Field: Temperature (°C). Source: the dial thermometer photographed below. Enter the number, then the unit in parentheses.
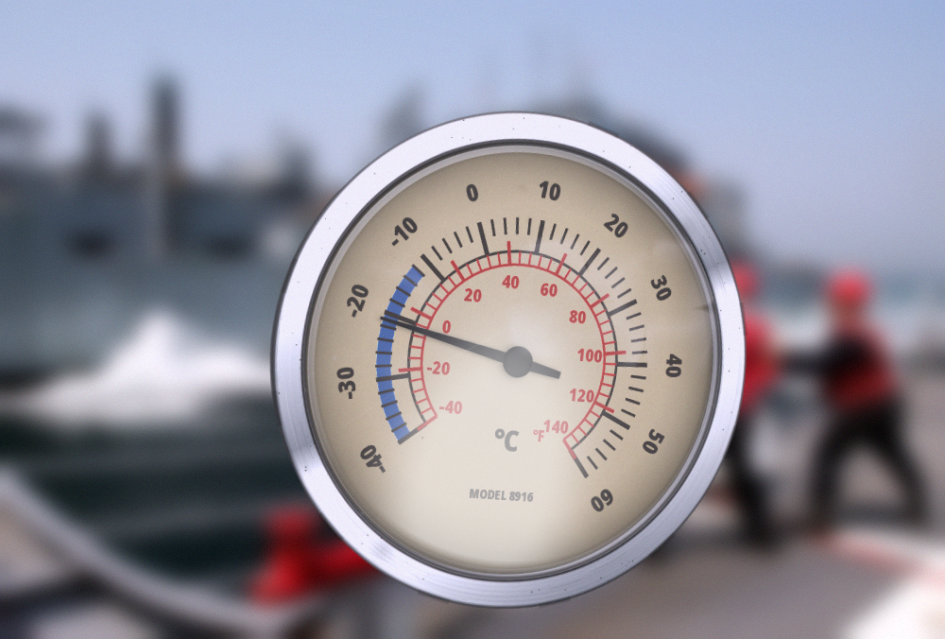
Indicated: -21 (°C)
